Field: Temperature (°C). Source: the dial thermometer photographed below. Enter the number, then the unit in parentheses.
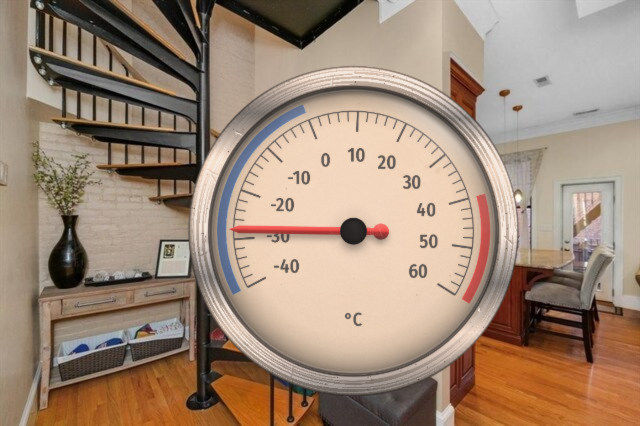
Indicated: -28 (°C)
